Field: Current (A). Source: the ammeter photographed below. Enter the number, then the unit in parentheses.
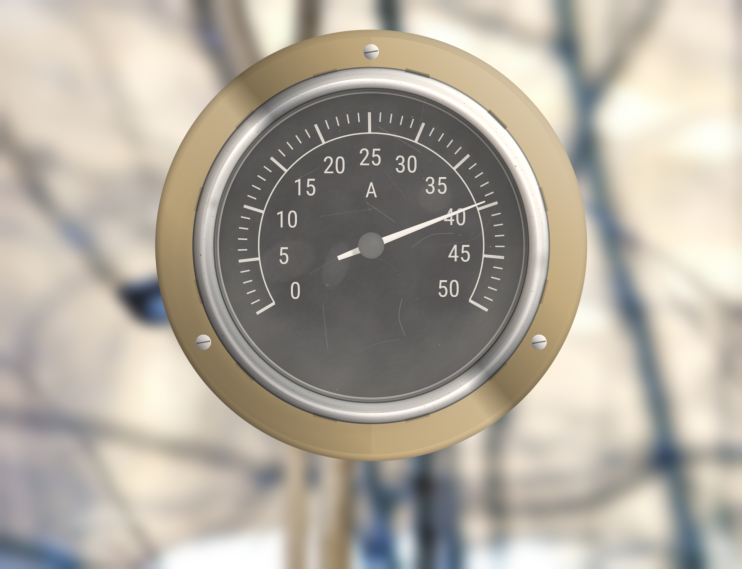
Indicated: 39.5 (A)
